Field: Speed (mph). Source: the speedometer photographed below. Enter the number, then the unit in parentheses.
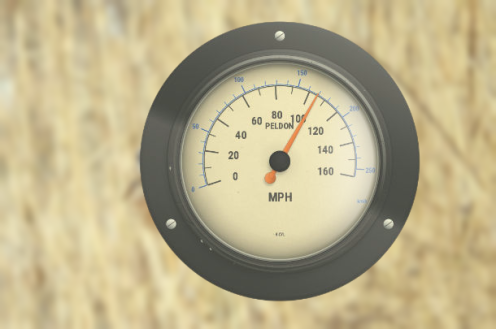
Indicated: 105 (mph)
